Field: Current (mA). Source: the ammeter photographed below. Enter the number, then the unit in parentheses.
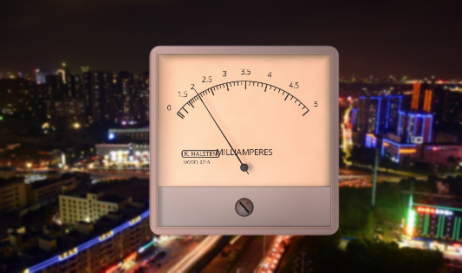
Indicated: 2 (mA)
